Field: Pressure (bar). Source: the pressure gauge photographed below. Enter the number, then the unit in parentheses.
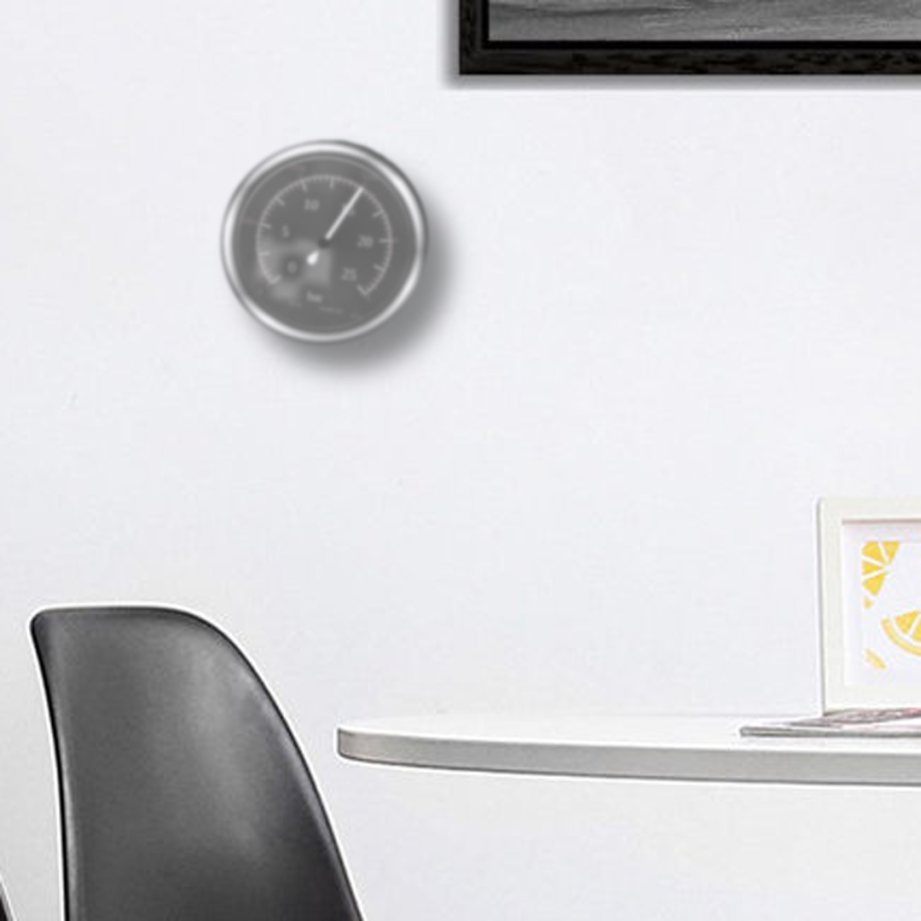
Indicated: 15 (bar)
